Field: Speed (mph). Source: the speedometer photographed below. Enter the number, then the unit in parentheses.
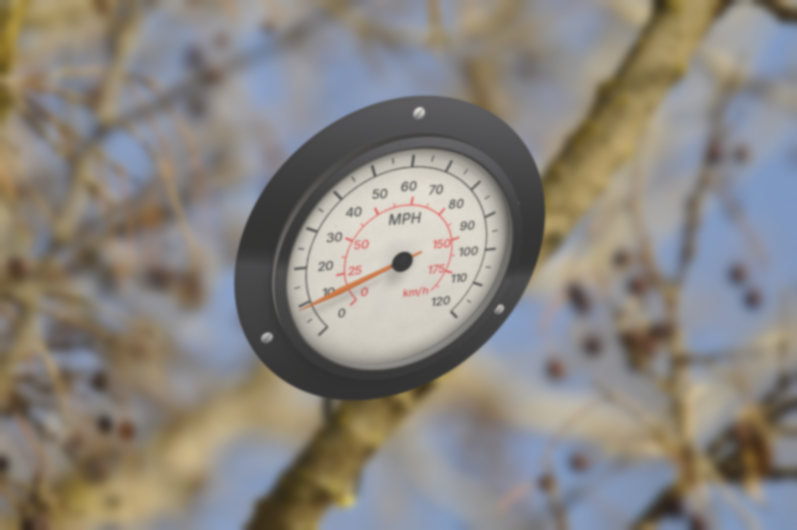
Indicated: 10 (mph)
